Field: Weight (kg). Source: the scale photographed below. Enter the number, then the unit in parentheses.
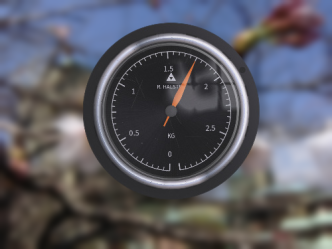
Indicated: 1.75 (kg)
